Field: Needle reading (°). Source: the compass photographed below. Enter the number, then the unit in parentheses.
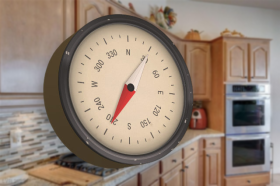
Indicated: 210 (°)
